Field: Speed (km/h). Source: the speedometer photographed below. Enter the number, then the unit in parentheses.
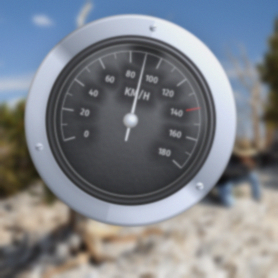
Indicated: 90 (km/h)
